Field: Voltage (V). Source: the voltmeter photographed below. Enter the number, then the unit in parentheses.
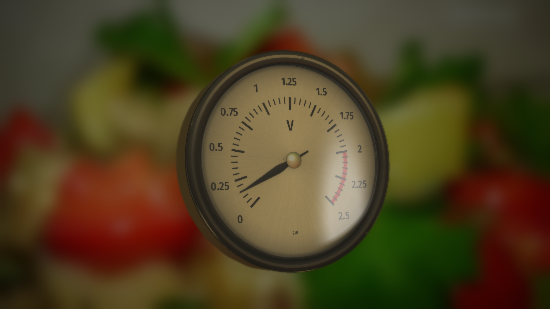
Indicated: 0.15 (V)
